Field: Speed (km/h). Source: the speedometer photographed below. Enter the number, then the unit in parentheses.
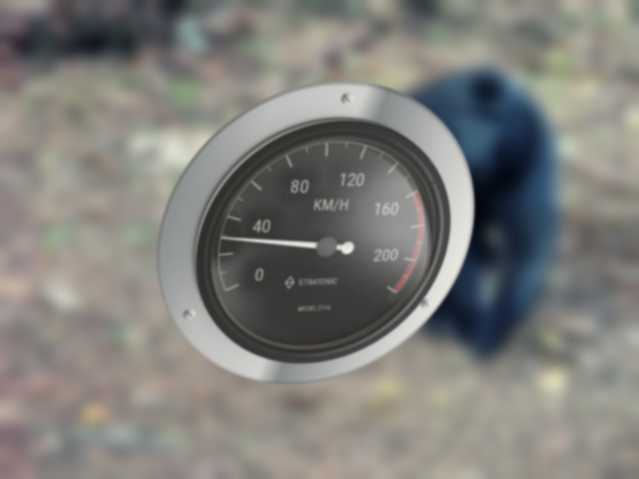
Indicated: 30 (km/h)
